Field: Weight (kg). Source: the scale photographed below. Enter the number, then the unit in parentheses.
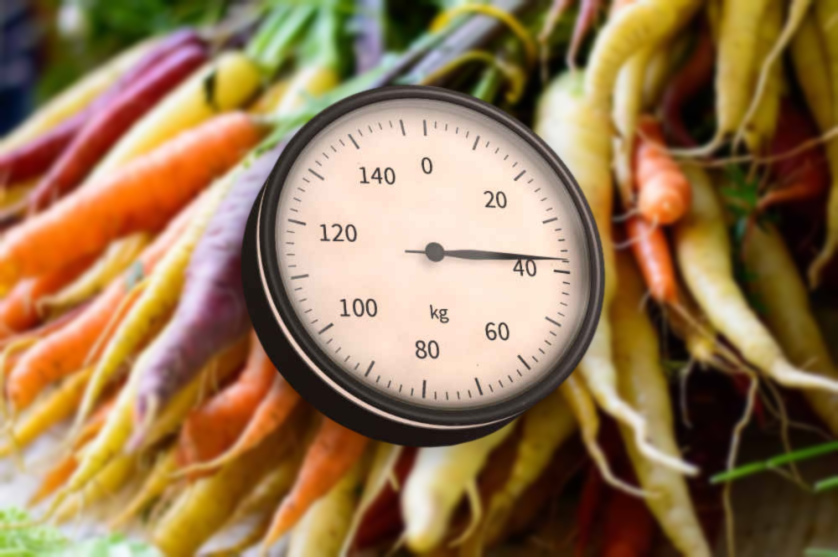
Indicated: 38 (kg)
